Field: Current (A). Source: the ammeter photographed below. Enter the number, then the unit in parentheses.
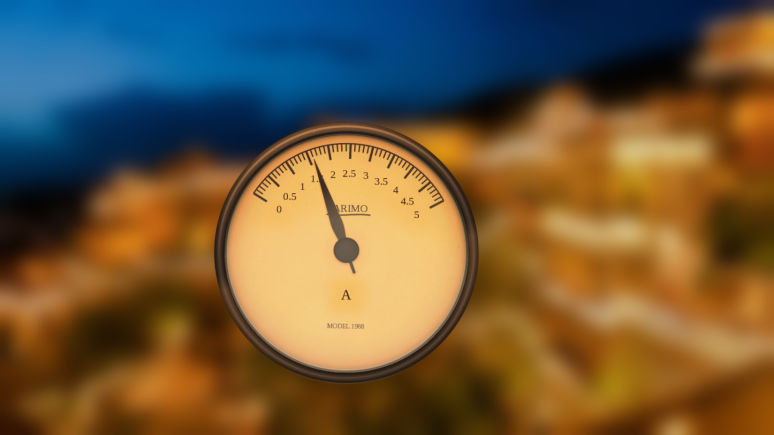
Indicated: 1.6 (A)
